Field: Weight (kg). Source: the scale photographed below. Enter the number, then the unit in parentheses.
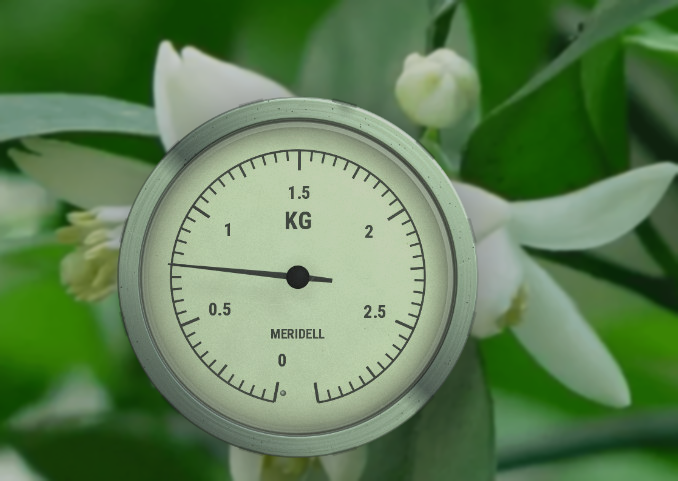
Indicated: 0.75 (kg)
